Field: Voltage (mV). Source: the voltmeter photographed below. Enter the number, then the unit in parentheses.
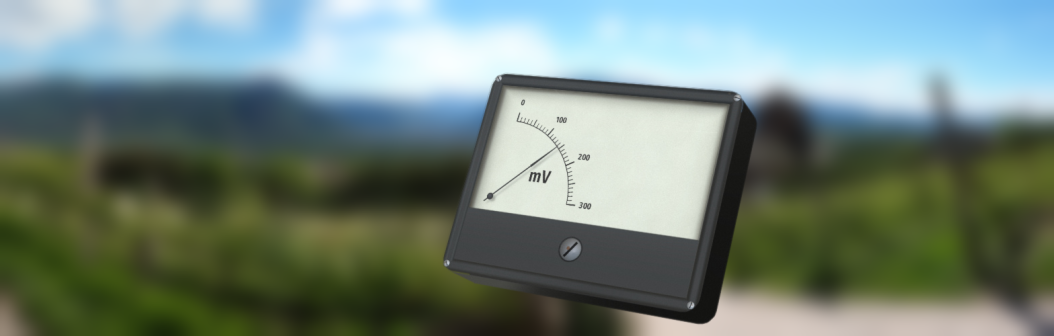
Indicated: 150 (mV)
